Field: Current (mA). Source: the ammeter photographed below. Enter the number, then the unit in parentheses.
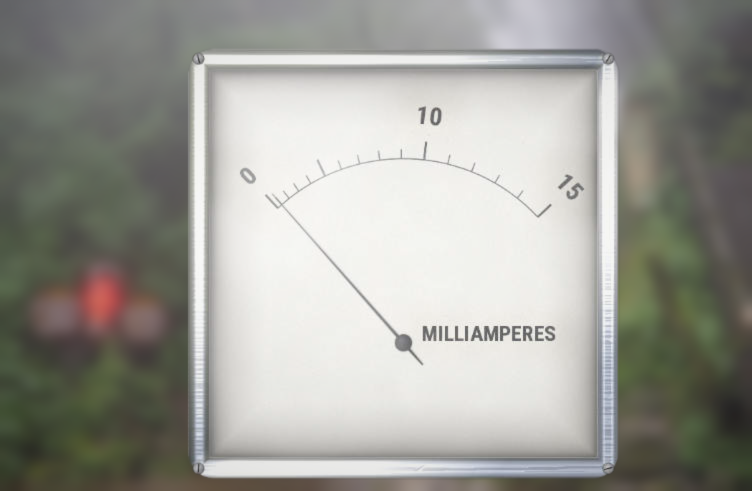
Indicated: 1 (mA)
